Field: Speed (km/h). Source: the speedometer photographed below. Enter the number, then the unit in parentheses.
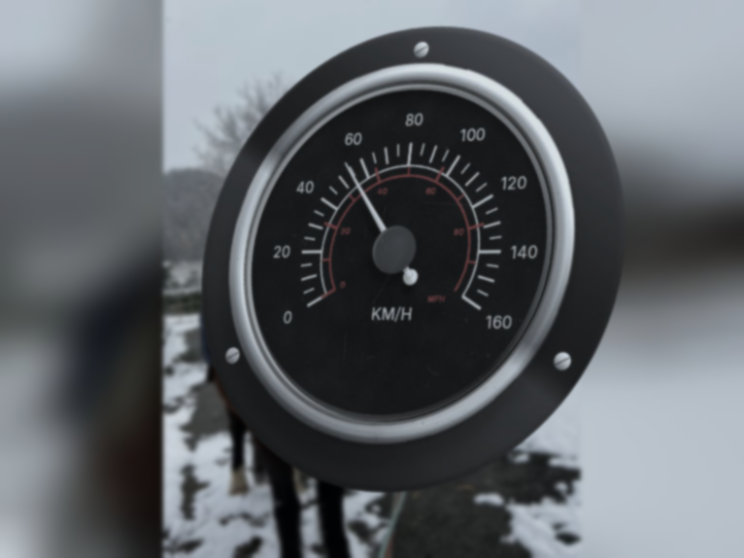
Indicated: 55 (km/h)
